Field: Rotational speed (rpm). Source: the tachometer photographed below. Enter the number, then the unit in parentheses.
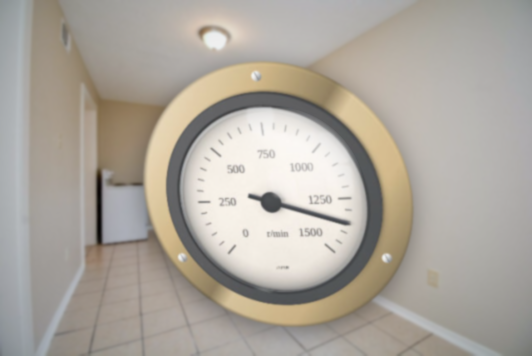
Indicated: 1350 (rpm)
